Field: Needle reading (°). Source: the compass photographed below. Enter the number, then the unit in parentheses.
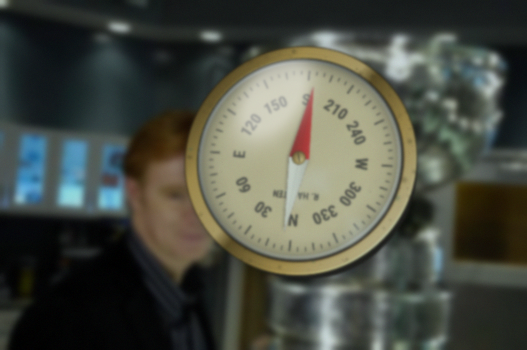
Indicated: 185 (°)
